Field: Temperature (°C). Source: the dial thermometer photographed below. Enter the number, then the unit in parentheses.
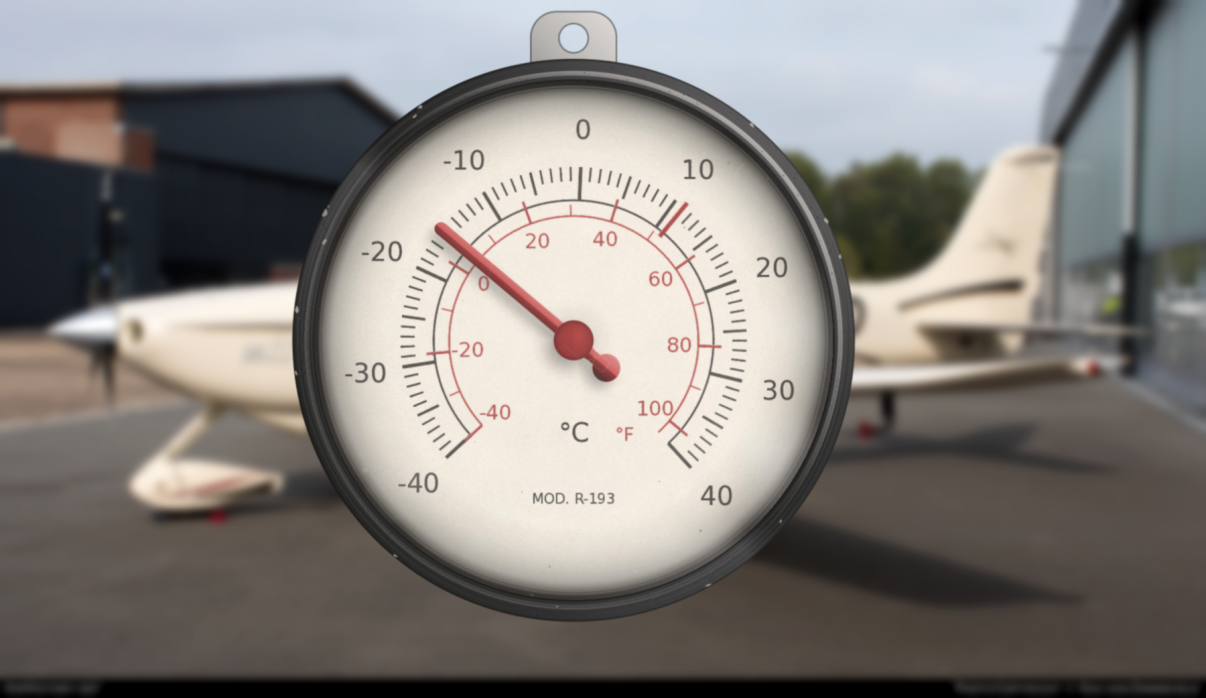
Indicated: -15.5 (°C)
